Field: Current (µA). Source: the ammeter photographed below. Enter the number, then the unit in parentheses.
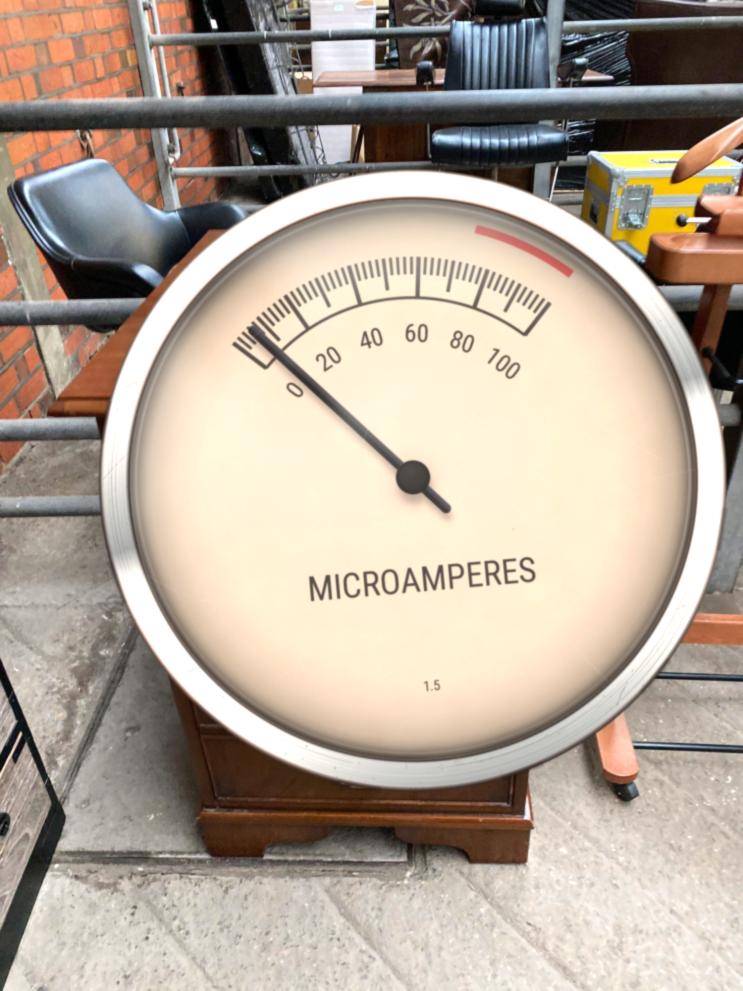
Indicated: 6 (µA)
